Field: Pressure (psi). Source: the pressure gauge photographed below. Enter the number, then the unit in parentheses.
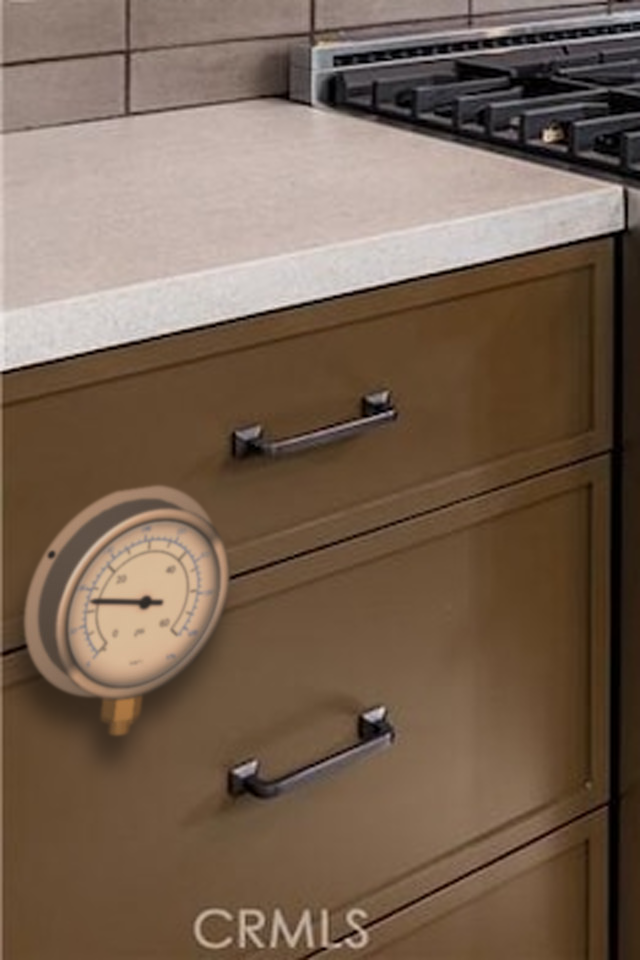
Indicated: 12.5 (psi)
